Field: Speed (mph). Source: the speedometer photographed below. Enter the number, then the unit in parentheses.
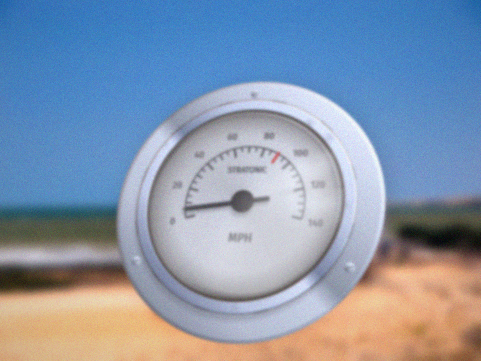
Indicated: 5 (mph)
